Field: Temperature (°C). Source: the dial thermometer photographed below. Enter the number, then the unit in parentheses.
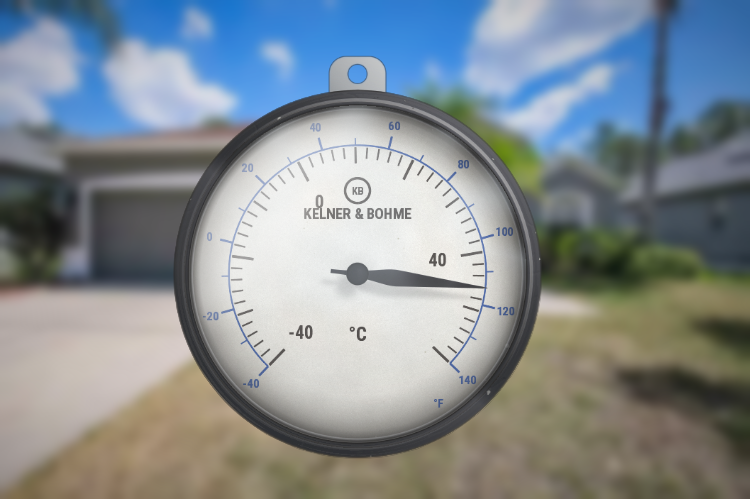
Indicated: 46 (°C)
